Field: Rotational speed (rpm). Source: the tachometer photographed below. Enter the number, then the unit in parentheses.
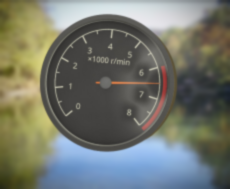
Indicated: 6500 (rpm)
